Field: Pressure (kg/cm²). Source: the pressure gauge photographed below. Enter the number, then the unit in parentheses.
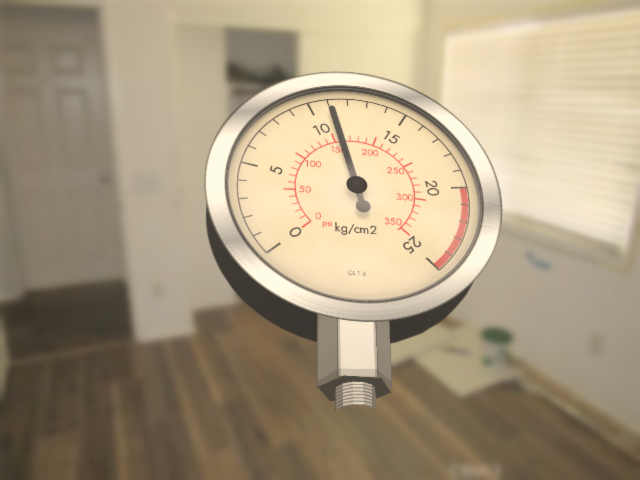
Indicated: 11 (kg/cm²)
